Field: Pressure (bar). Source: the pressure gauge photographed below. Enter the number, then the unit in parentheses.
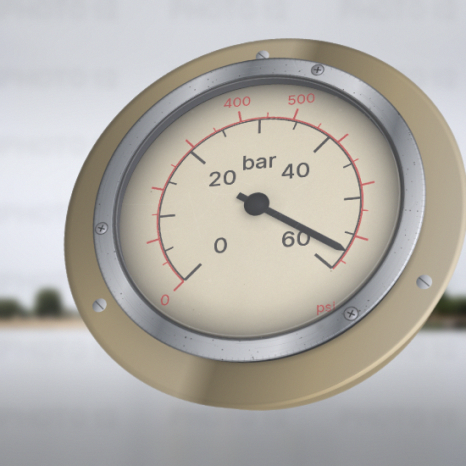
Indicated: 57.5 (bar)
